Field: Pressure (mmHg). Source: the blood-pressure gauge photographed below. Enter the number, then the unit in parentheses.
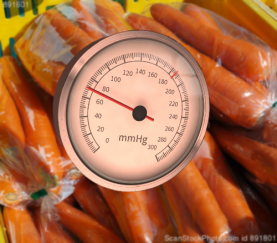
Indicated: 70 (mmHg)
